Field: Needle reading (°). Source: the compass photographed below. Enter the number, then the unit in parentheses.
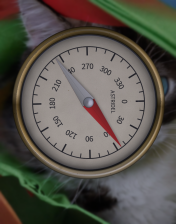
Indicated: 55 (°)
